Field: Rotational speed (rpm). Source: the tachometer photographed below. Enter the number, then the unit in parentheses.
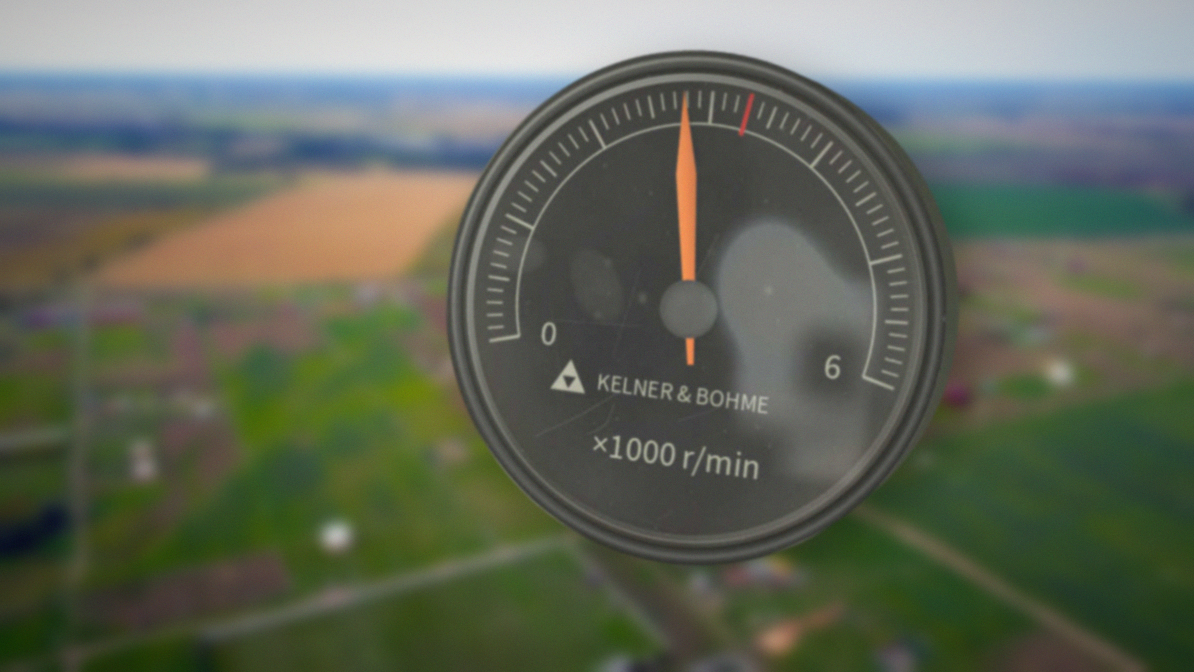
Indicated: 2800 (rpm)
